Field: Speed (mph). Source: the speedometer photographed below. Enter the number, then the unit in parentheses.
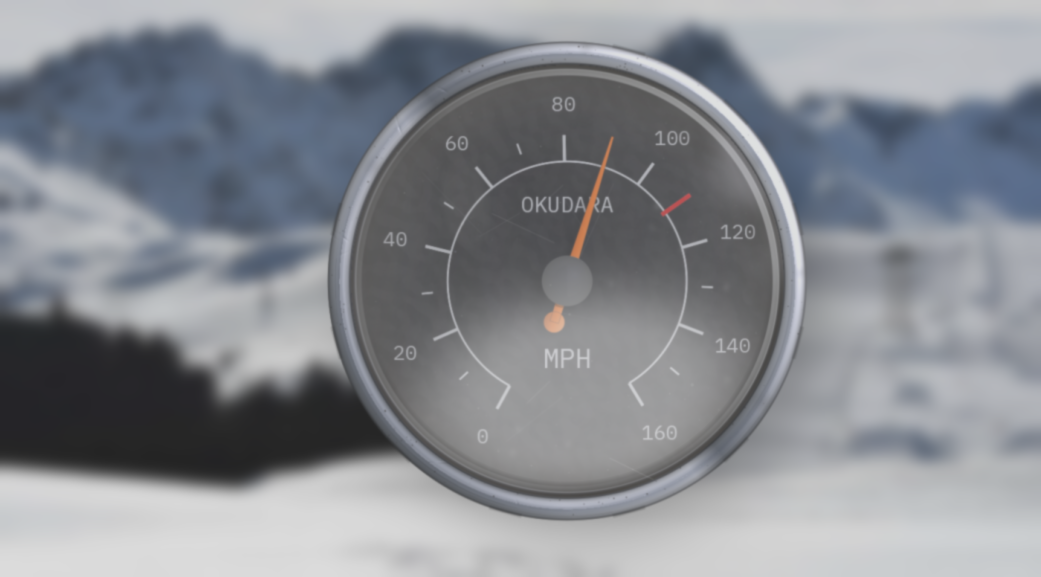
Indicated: 90 (mph)
